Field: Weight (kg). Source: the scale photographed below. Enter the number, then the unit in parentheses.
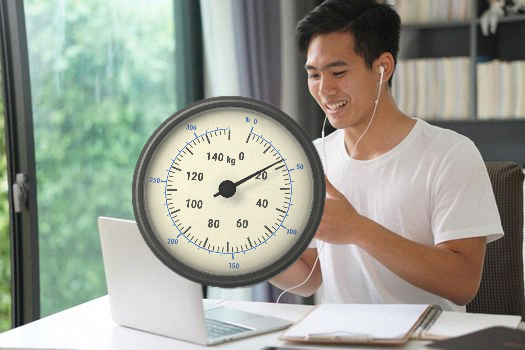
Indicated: 18 (kg)
